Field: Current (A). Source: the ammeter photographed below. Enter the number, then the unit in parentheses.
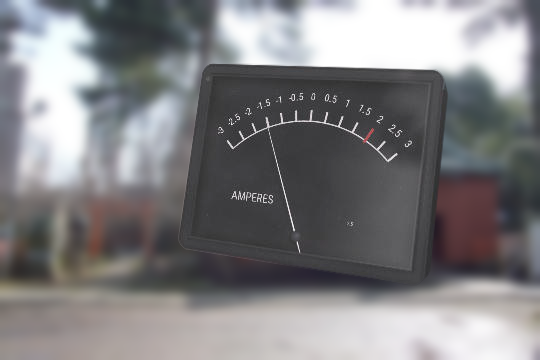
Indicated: -1.5 (A)
